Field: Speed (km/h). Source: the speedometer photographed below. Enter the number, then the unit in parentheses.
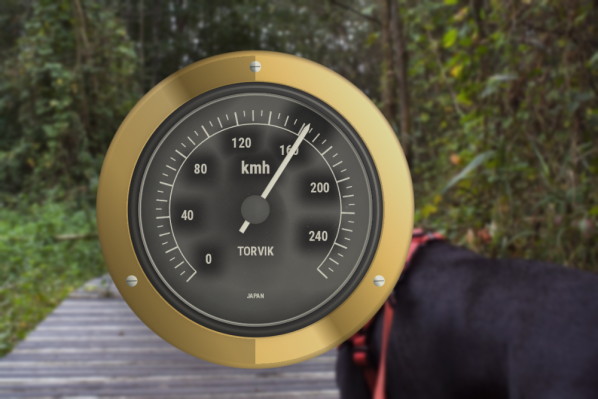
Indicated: 162.5 (km/h)
